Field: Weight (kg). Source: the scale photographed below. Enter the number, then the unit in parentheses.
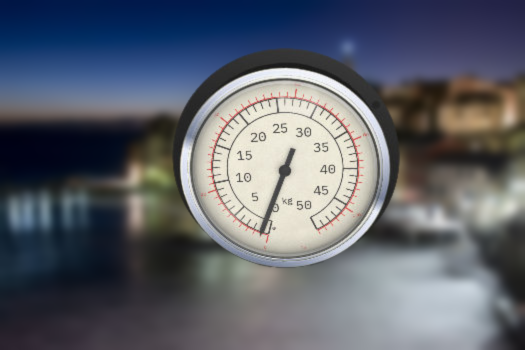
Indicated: 1 (kg)
